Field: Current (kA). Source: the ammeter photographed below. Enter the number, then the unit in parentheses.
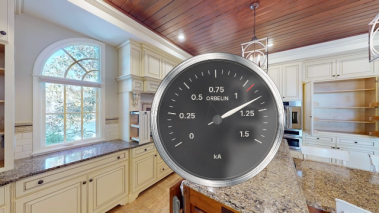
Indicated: 1.15 (kA)
